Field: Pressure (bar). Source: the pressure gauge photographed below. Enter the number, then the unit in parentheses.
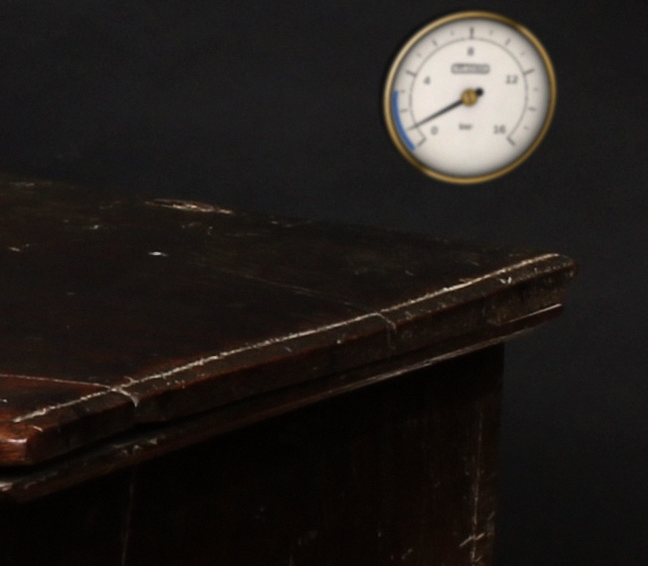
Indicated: 1 (bar)
